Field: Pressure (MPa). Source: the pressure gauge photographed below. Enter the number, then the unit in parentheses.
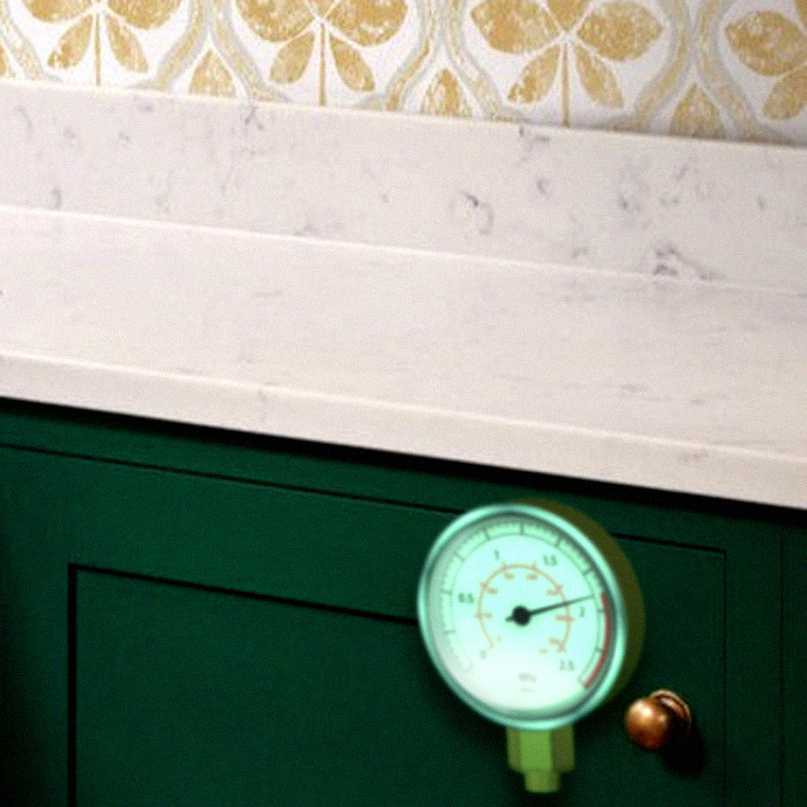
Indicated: 1.9 (MPa)
